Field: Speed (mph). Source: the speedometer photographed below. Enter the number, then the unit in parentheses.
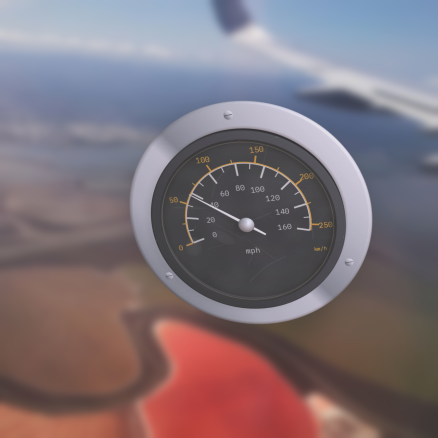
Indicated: 40 (mph)
